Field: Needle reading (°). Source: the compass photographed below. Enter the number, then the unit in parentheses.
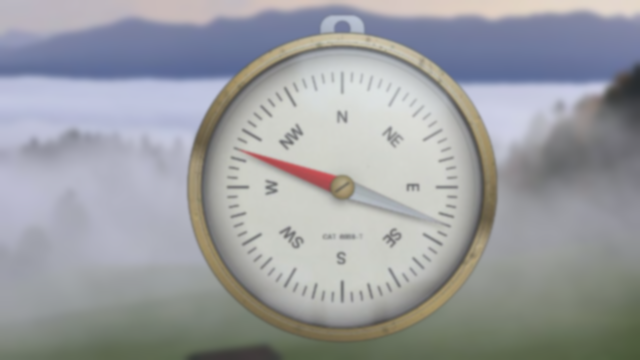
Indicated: 290 (°)
